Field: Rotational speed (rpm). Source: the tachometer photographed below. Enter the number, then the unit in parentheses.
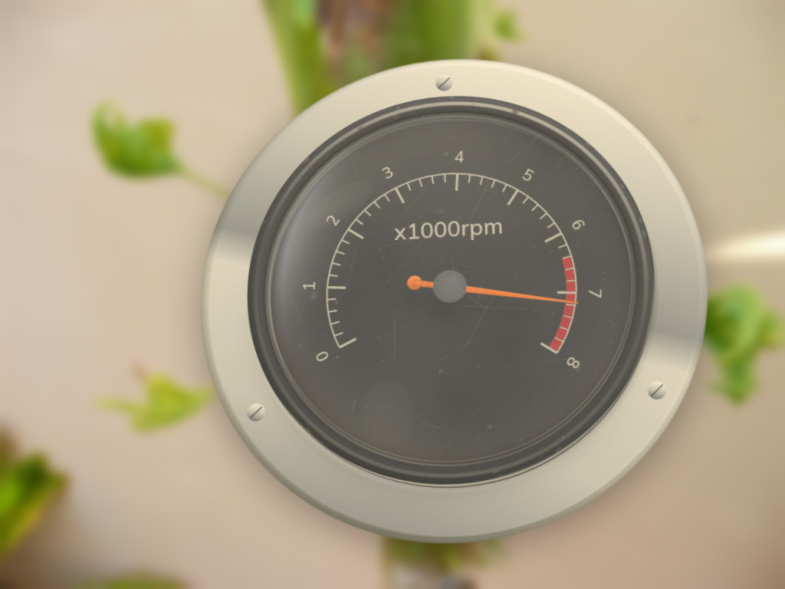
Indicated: 7200 (rpm)
